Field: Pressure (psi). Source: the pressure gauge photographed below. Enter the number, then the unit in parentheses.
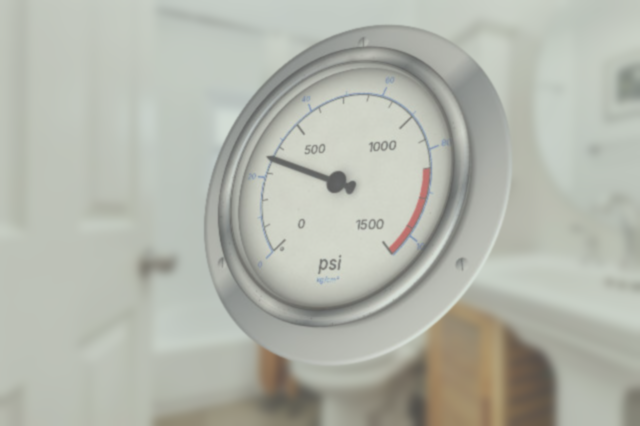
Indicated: 350 (psi)
